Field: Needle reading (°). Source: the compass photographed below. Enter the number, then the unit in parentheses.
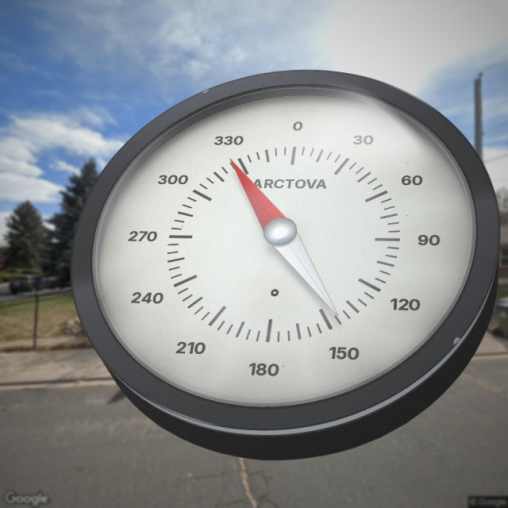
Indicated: 325 (°)
